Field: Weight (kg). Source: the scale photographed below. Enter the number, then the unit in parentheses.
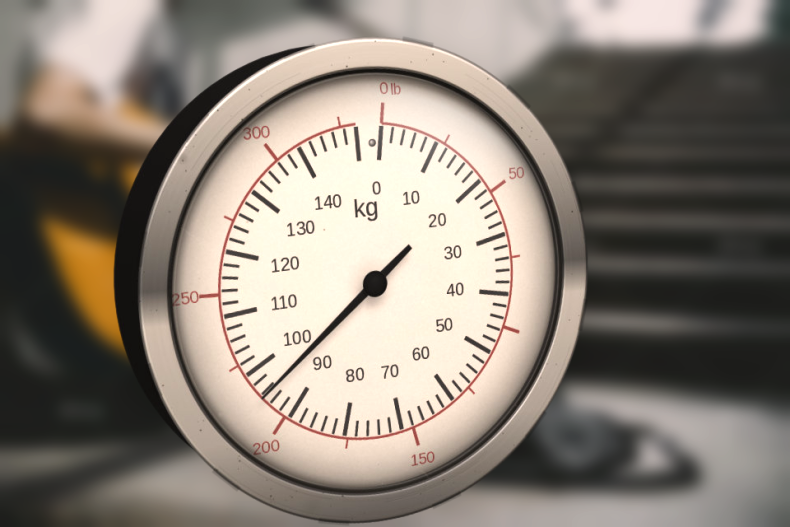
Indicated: 96 (kg)
